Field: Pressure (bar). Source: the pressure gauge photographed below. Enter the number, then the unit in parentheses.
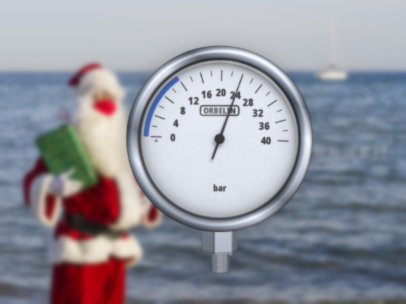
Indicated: 24 (bar)
